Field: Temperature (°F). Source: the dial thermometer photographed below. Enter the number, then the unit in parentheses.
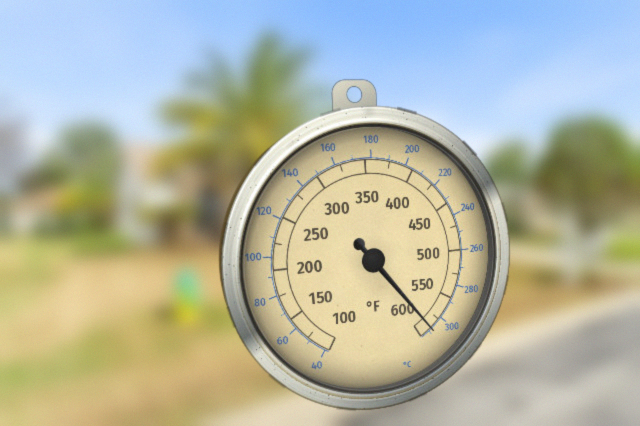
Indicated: 587.5 (°F)
